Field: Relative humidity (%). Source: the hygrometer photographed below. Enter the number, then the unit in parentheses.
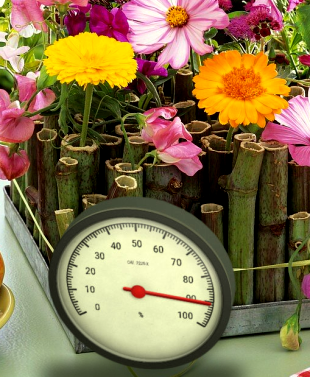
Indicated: 90 (%)
